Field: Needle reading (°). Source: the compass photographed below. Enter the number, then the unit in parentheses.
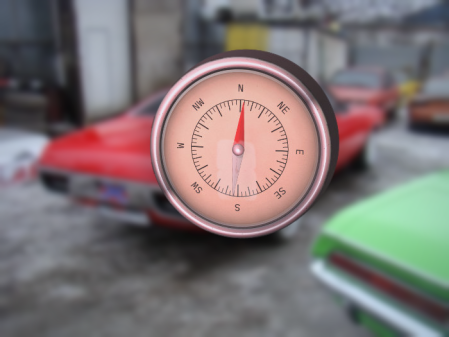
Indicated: 5 (°)
